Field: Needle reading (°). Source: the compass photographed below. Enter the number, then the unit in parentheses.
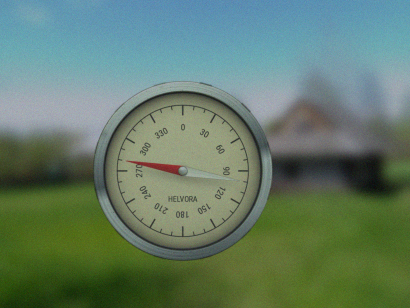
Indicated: 280 (°)
